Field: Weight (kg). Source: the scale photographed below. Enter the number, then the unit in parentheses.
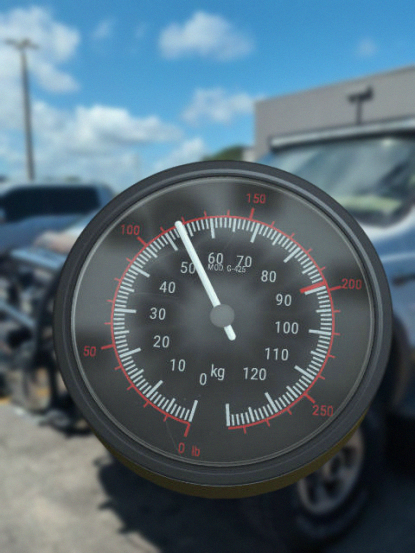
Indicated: 53 (kg)
